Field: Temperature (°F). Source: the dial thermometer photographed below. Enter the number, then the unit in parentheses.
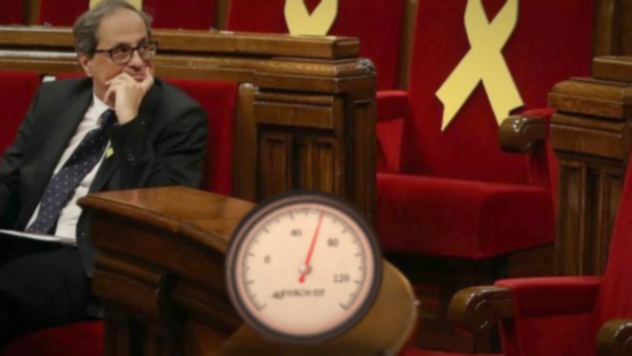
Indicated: 60 (°F)
